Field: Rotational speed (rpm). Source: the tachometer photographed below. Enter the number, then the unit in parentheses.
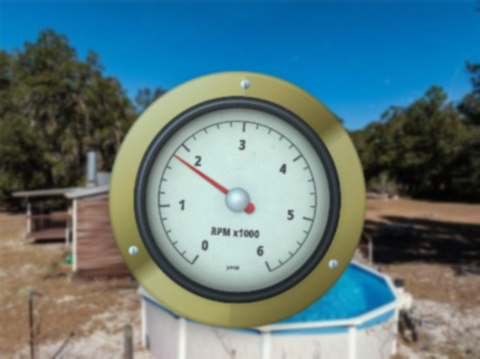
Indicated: 1800 (rpm)
